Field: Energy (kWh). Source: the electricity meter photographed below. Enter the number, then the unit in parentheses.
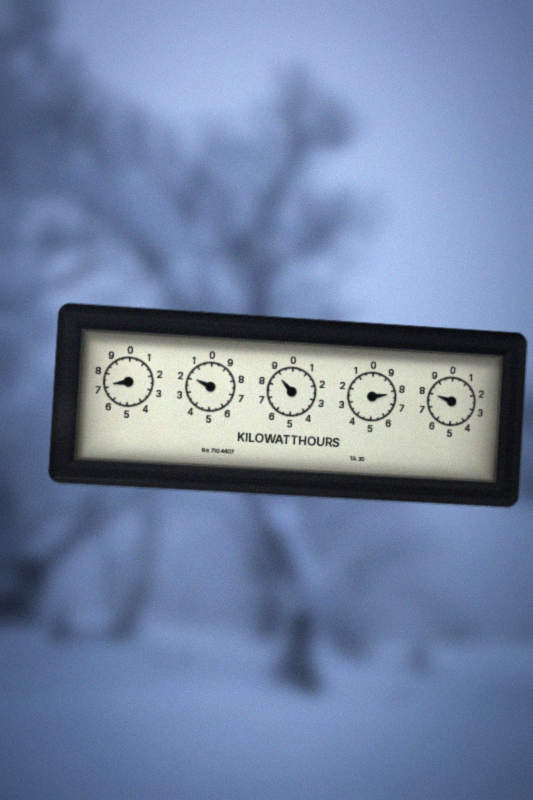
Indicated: 71878 (kWh)
